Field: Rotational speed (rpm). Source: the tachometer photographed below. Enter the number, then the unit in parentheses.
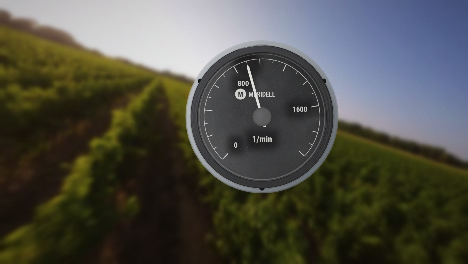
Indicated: 900 (rpm)
